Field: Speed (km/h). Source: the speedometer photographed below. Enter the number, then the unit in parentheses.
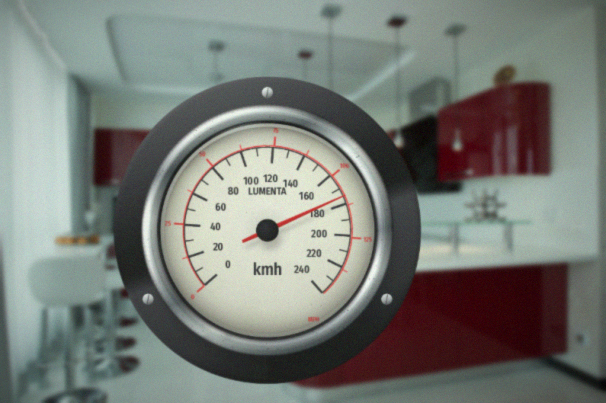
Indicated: 175 (km/h)
